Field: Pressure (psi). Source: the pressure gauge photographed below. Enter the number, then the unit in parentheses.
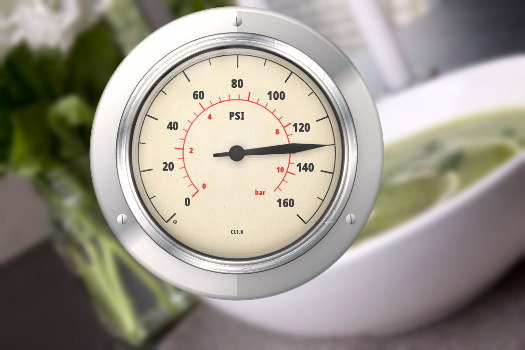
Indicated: 130 (psi)
